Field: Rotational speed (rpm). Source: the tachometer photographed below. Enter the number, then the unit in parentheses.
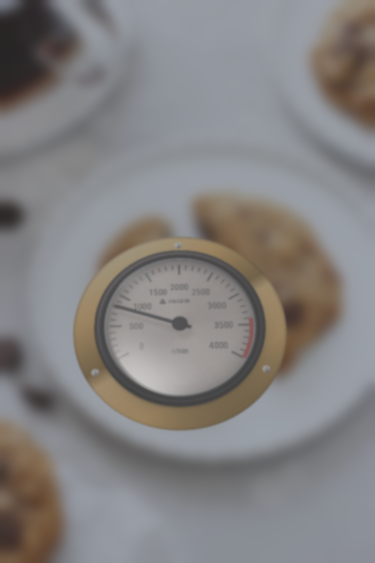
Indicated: 800 (rpm)
